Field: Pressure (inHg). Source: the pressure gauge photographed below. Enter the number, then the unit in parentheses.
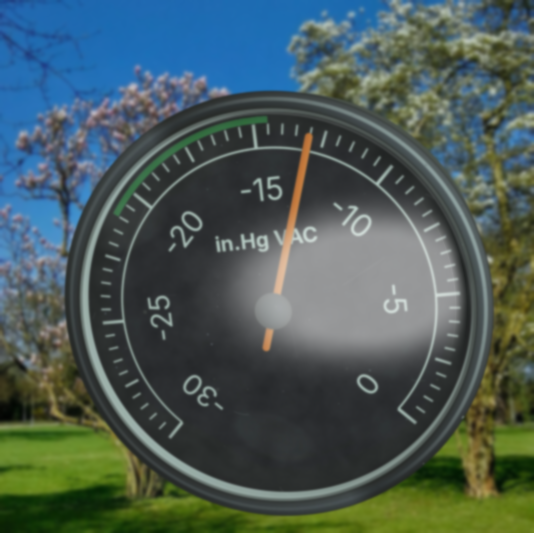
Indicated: -13 (inHg)
